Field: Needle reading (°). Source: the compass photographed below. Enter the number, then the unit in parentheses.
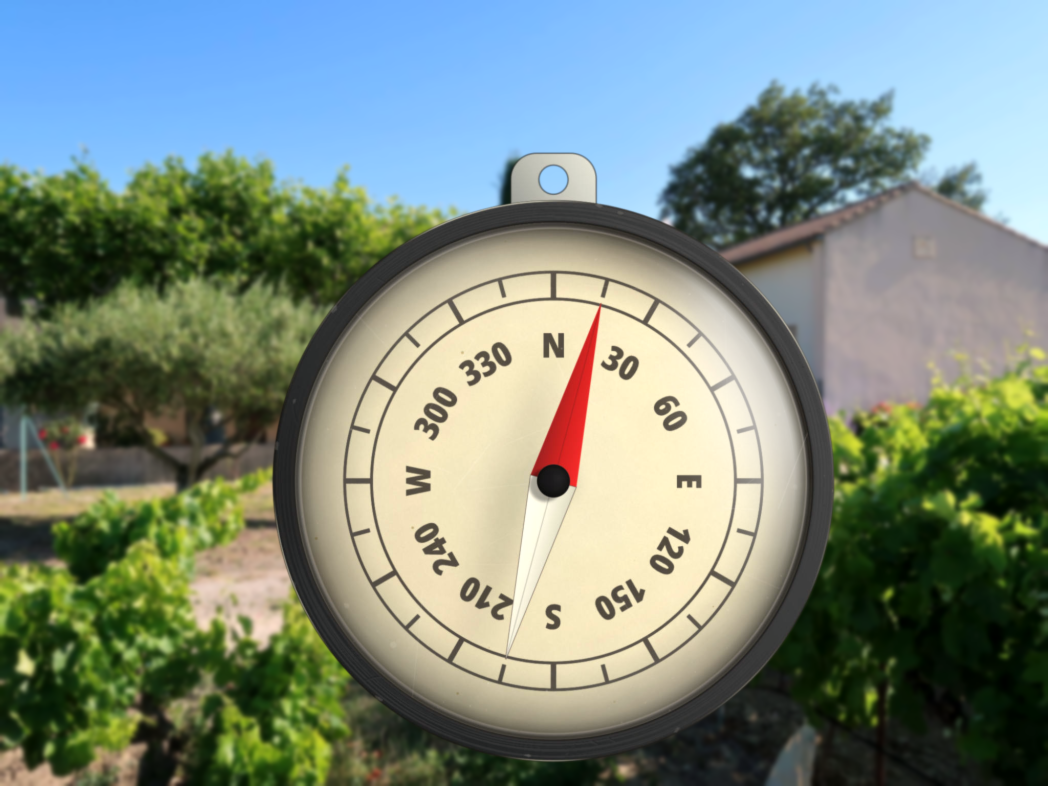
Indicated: 15 (°)
